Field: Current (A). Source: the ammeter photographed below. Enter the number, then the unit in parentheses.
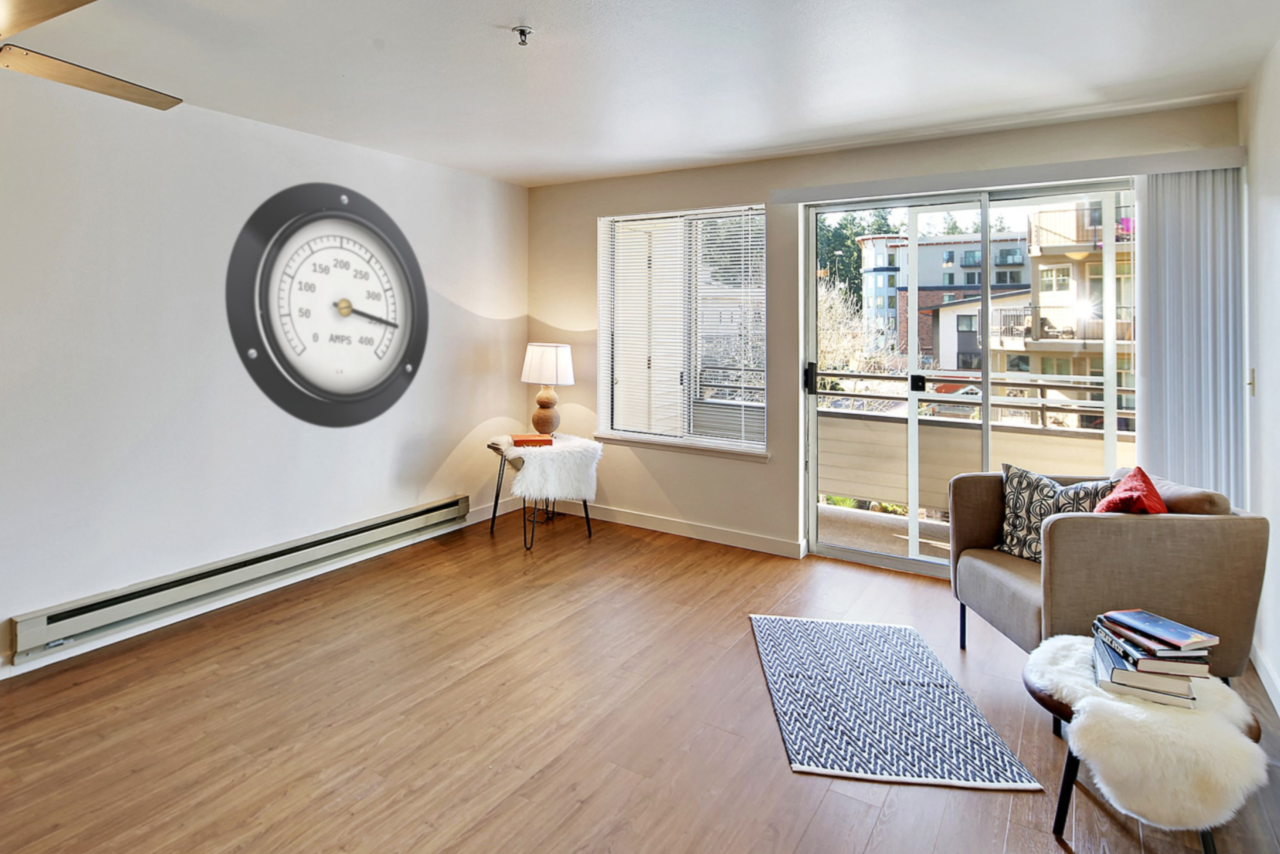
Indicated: 350 (A)
